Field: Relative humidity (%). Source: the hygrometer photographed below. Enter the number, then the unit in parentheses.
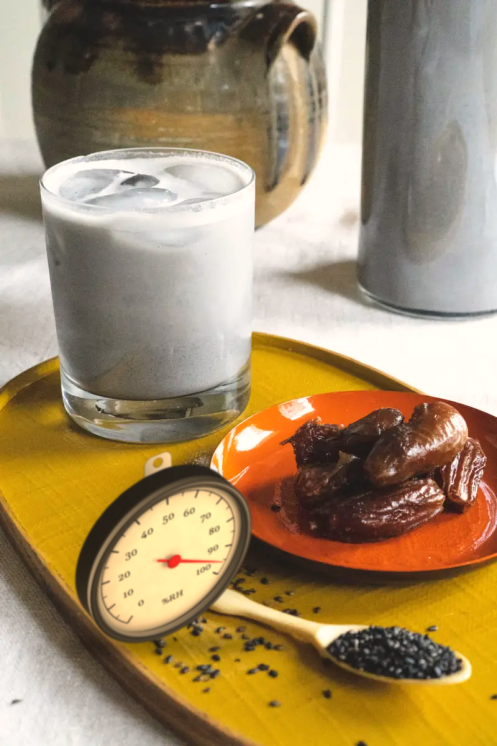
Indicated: 95 (%)
